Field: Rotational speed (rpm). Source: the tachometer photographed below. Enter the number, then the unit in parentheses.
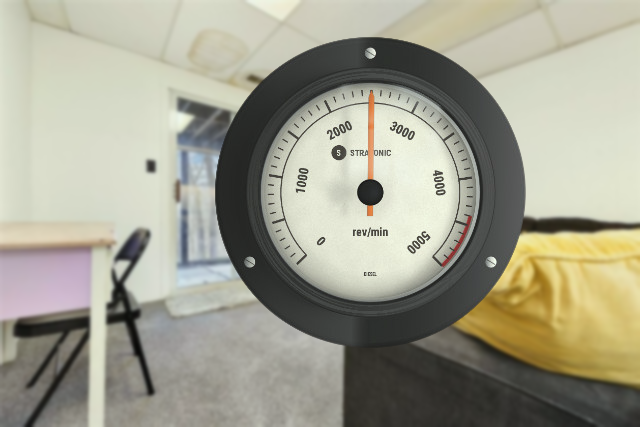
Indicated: 2500 (rpm)
